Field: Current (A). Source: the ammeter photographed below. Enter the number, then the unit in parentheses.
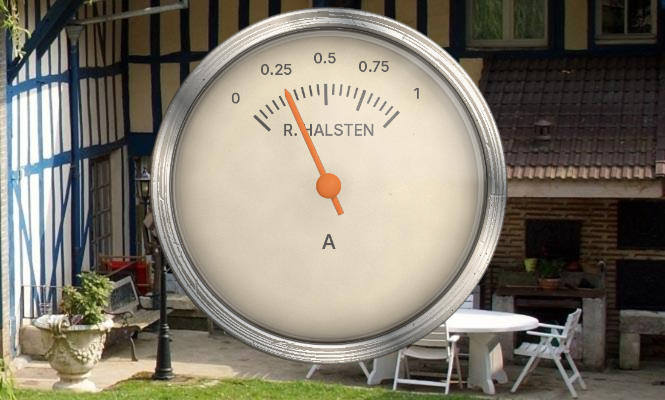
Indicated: 0.25 (A)
